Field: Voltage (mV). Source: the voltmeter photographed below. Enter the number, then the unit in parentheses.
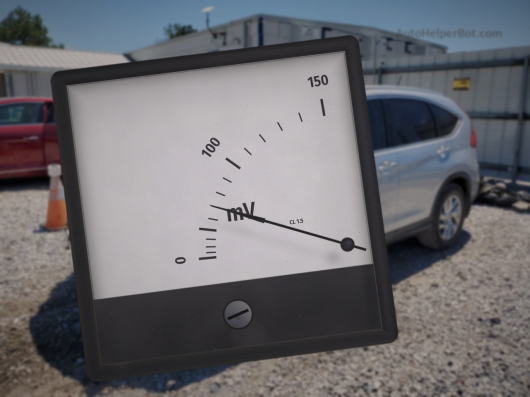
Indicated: 70 (mV)
